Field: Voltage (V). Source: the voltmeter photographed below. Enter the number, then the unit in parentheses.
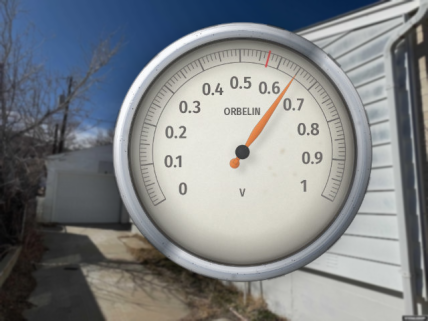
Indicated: 0.65 (V)
